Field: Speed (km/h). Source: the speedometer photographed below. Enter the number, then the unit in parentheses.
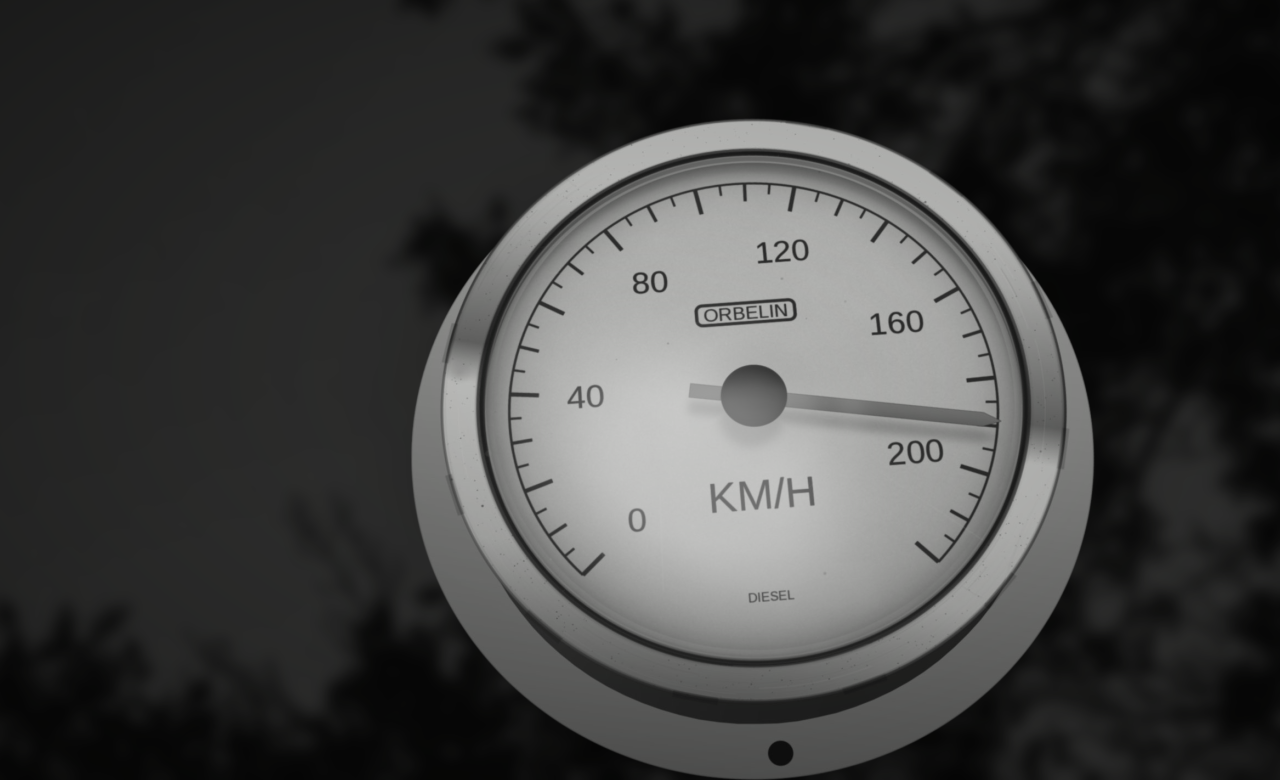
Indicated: 190 (km/h)
